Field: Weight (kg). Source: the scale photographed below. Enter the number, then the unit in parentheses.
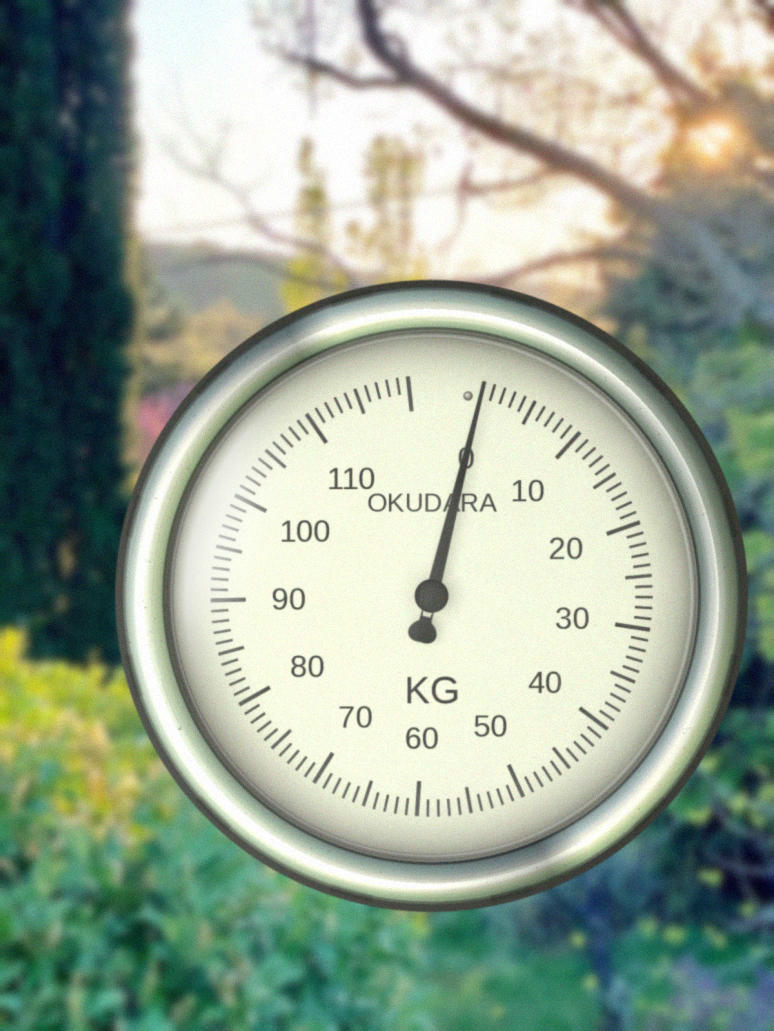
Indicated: 0 (kg)
